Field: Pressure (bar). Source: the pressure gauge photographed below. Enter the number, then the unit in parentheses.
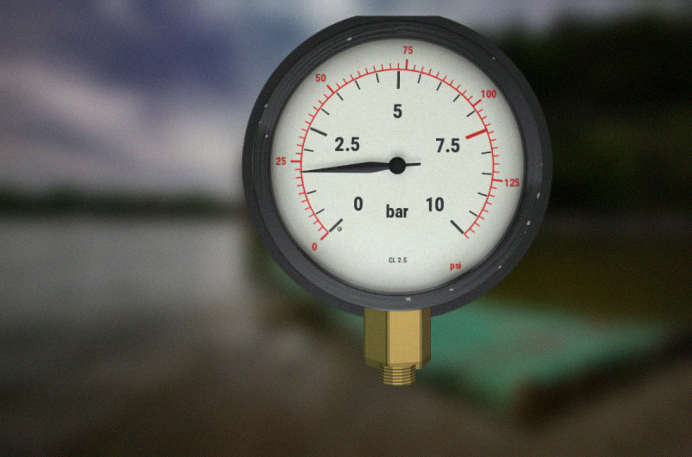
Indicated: 1.5 (bar)
